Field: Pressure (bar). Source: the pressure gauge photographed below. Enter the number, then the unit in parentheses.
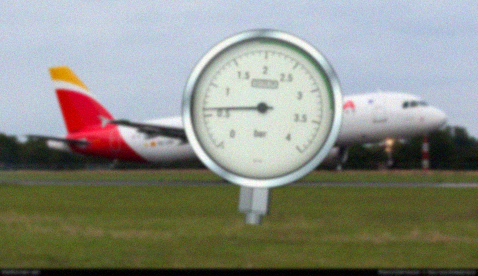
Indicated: 0.6 (bar)
